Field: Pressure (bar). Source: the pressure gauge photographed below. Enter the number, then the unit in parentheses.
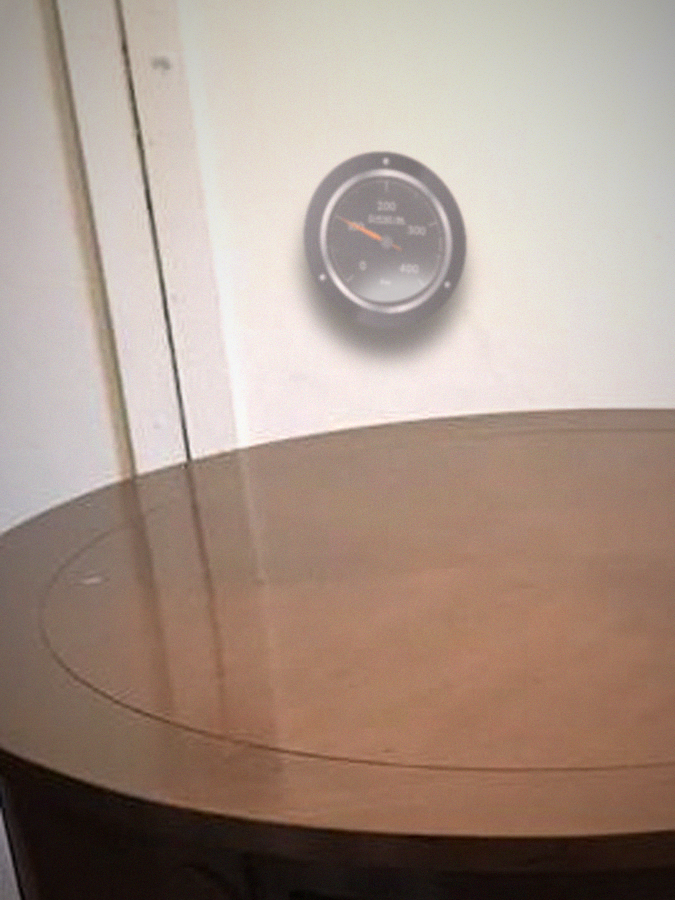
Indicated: 100 (bar)
